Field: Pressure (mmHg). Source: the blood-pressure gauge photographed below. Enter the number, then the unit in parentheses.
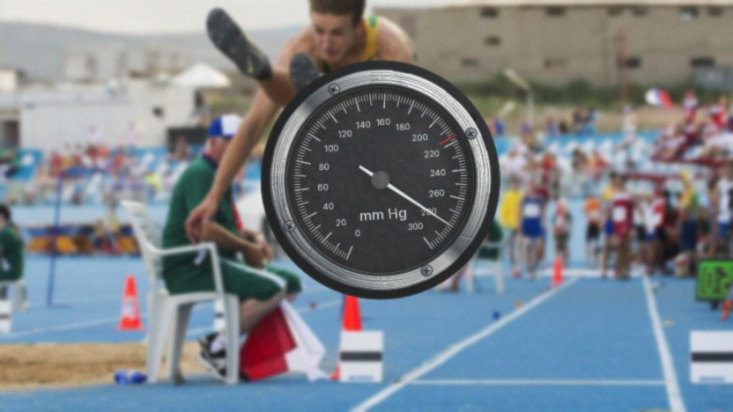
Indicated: 280 (mmHg)
